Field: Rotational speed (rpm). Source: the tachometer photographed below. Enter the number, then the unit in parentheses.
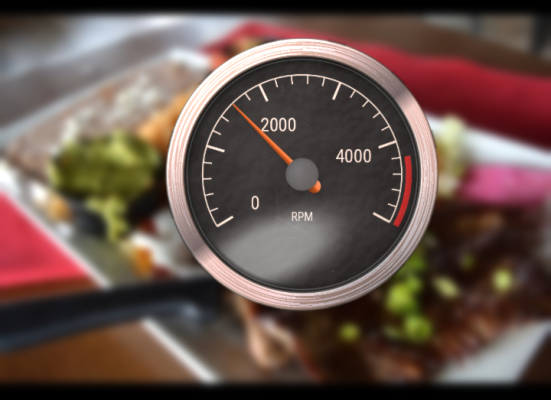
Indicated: 1600 (rpm)
